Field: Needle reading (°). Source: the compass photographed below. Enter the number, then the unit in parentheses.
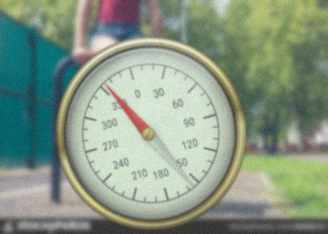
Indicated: 335 (°)
